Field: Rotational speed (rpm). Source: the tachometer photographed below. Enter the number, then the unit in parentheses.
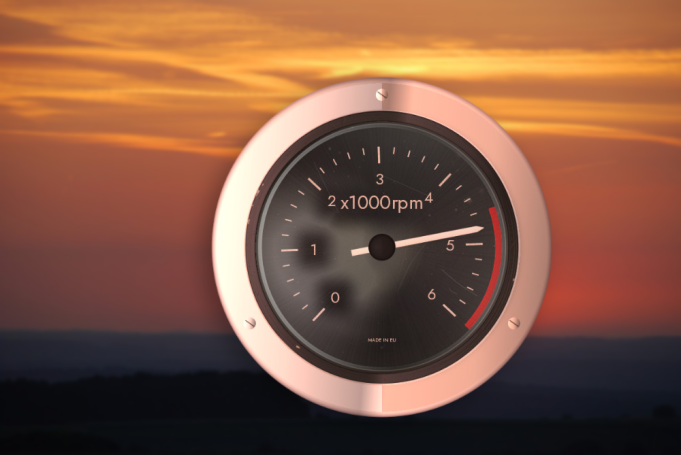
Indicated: 4800 (rpm)
